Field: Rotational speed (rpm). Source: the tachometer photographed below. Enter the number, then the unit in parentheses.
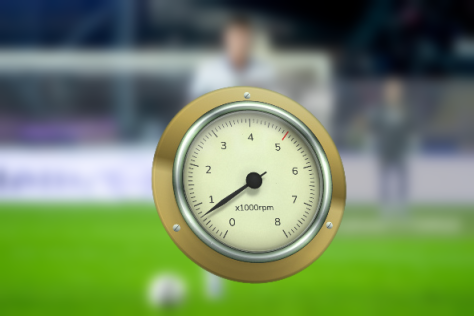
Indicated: 700 (rpm)
